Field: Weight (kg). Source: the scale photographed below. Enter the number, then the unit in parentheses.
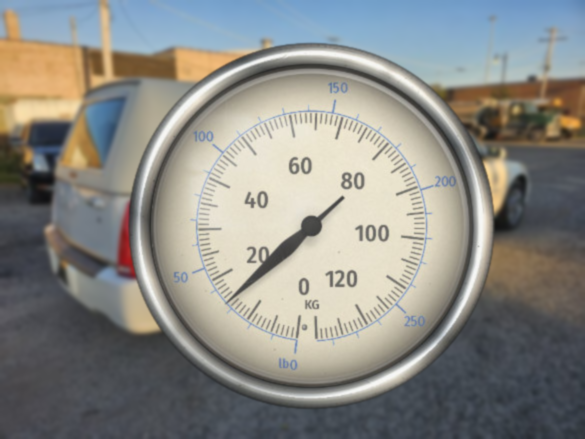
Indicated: 15 (kg)
